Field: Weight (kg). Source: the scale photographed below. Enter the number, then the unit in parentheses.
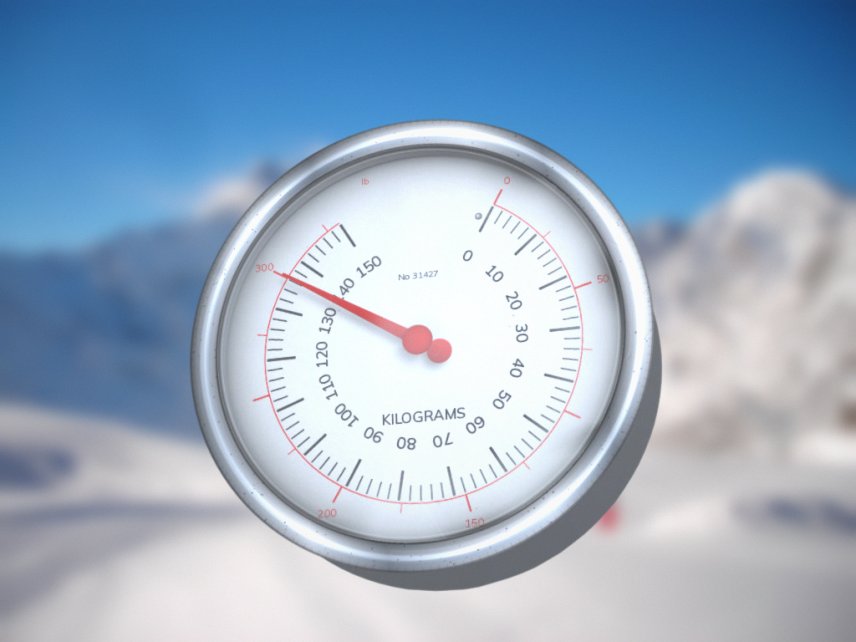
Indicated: 136 (kg)
